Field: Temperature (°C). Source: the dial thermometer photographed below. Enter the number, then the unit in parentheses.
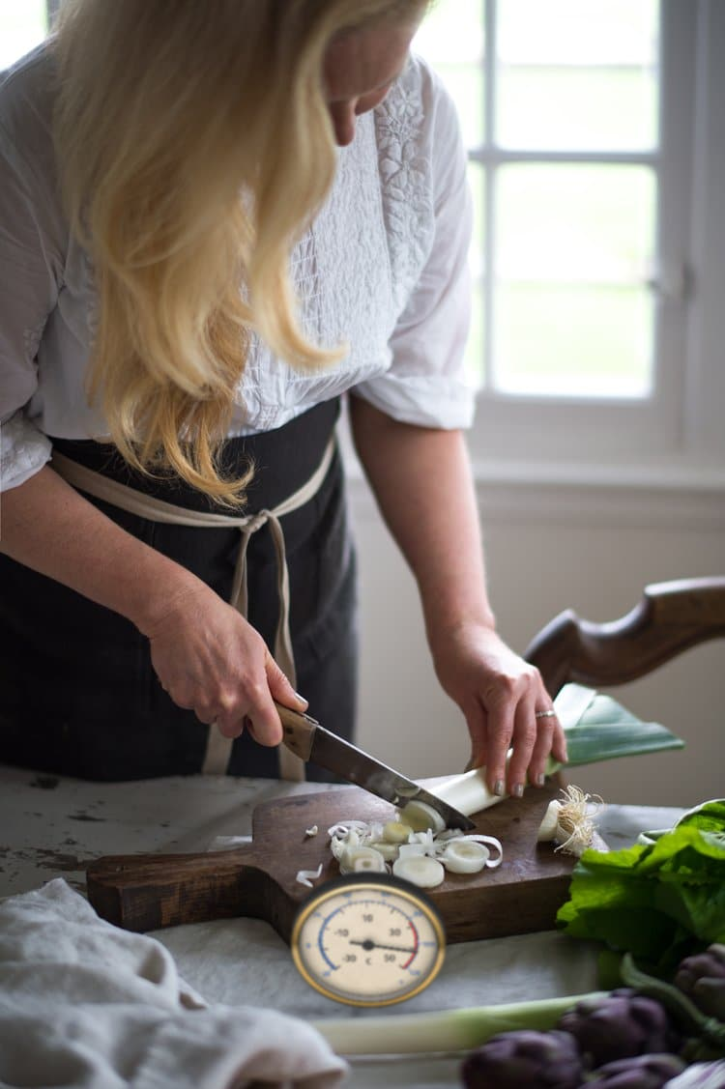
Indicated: 40 (°C)
